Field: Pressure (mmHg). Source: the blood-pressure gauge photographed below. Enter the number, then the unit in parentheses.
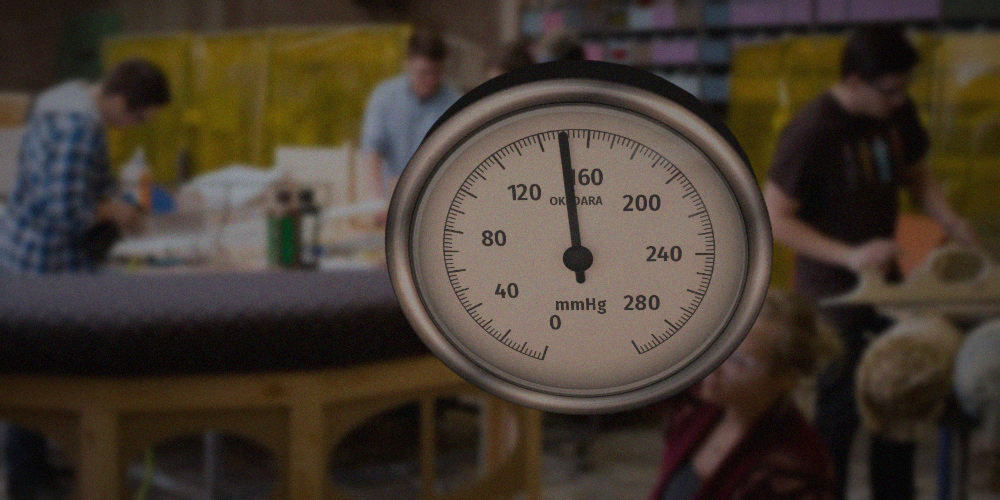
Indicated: 150 (mmHg)
